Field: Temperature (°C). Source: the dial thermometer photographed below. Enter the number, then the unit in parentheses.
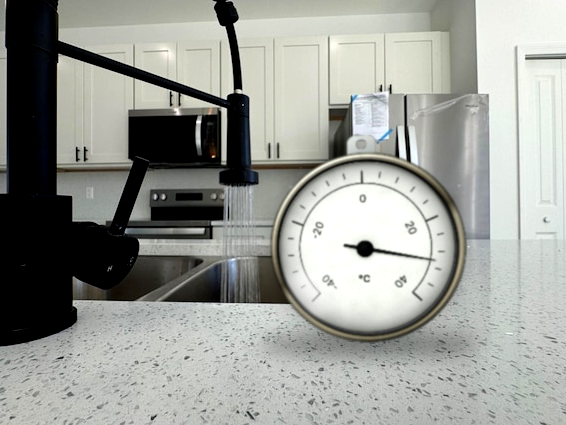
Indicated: 30 (°C)
